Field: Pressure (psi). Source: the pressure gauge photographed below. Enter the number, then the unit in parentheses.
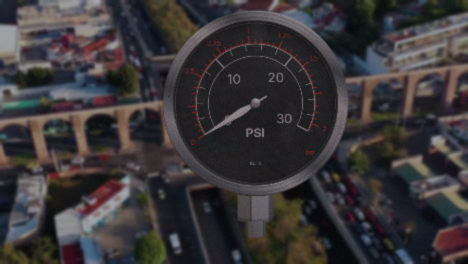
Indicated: 0 (psi)
